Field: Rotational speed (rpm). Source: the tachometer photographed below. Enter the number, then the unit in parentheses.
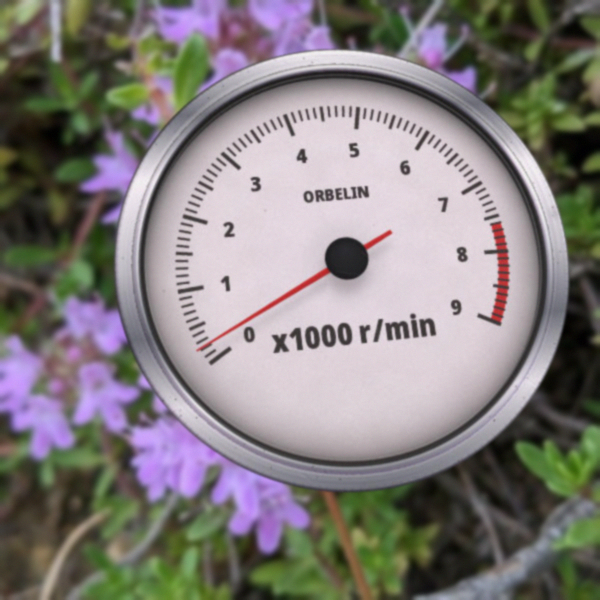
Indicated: 200 (rpm)
